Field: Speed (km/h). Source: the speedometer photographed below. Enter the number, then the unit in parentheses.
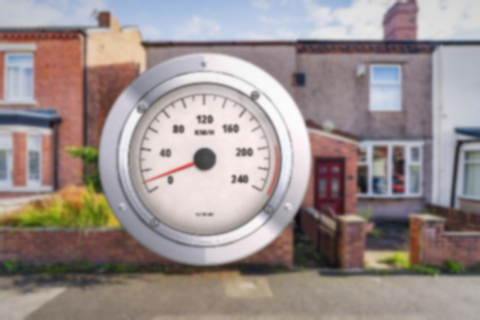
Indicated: 10 (km/h)
